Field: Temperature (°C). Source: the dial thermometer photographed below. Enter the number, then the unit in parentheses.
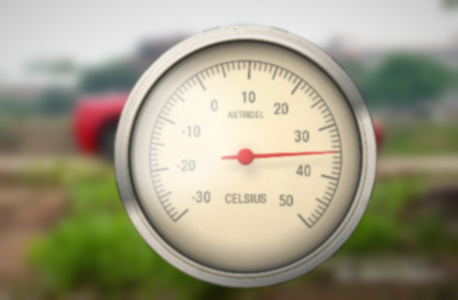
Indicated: 35 (°C)
